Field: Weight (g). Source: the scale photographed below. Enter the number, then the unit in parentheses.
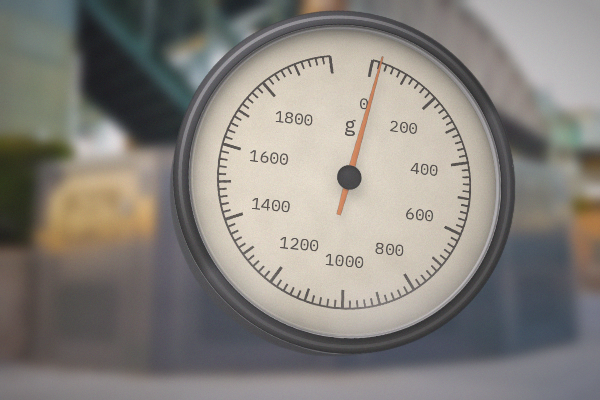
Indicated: 20 (g)
